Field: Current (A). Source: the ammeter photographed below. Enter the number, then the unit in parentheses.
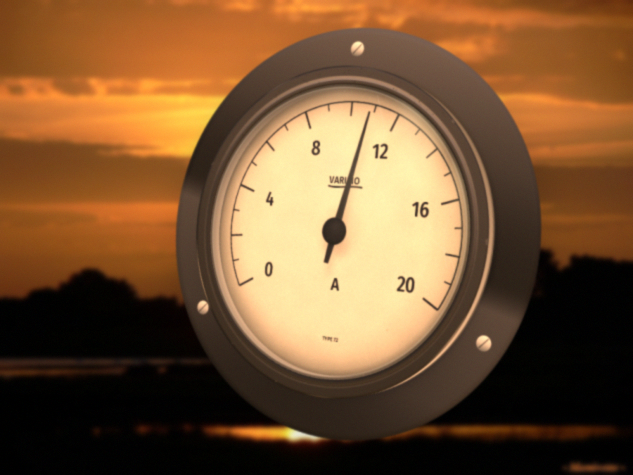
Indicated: 11 (A)
